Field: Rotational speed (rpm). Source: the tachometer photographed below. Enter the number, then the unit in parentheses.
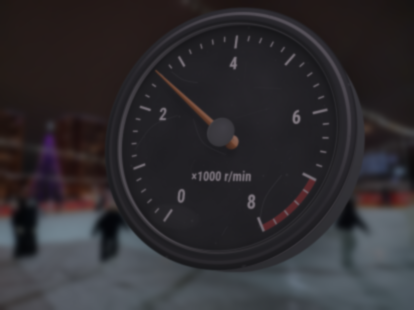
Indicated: 2600 (rpm)
